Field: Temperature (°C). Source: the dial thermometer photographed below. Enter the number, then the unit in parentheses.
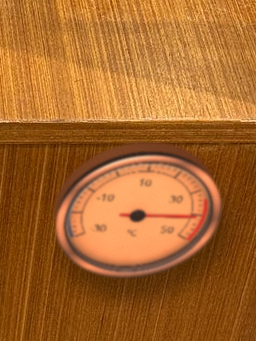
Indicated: 40 (°C)
